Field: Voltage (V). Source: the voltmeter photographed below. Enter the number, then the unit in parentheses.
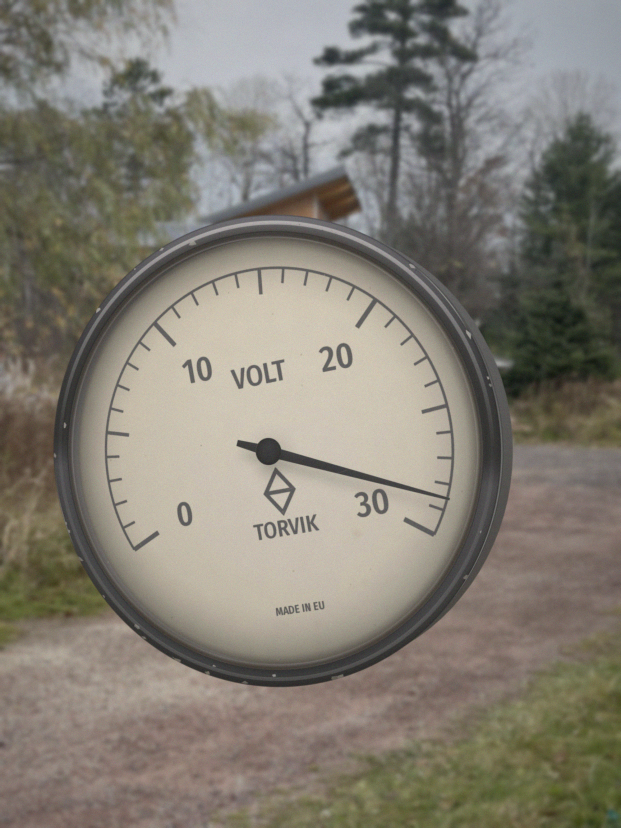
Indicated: 28.5 (V)
